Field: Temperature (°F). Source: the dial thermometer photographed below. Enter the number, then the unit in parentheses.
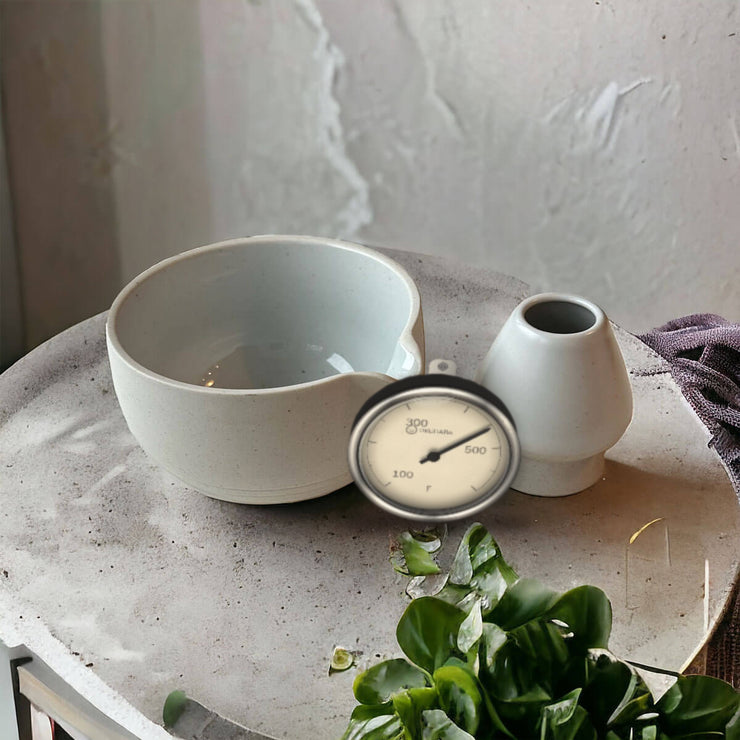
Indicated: 450 (°F)
